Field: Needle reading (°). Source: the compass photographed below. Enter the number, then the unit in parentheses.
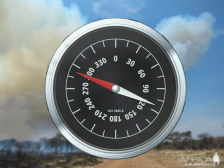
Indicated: 292.5 (°)
